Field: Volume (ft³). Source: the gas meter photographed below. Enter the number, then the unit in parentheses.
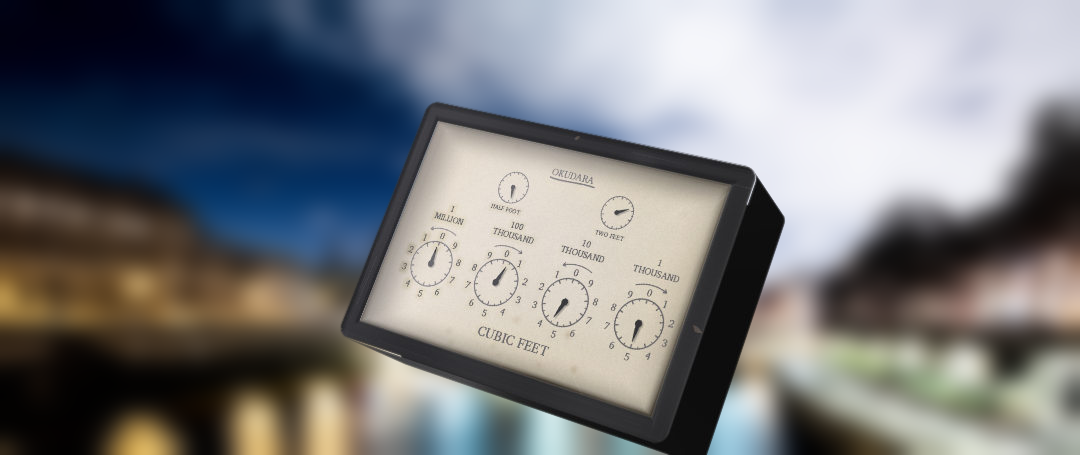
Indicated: 4500 (ft³)
